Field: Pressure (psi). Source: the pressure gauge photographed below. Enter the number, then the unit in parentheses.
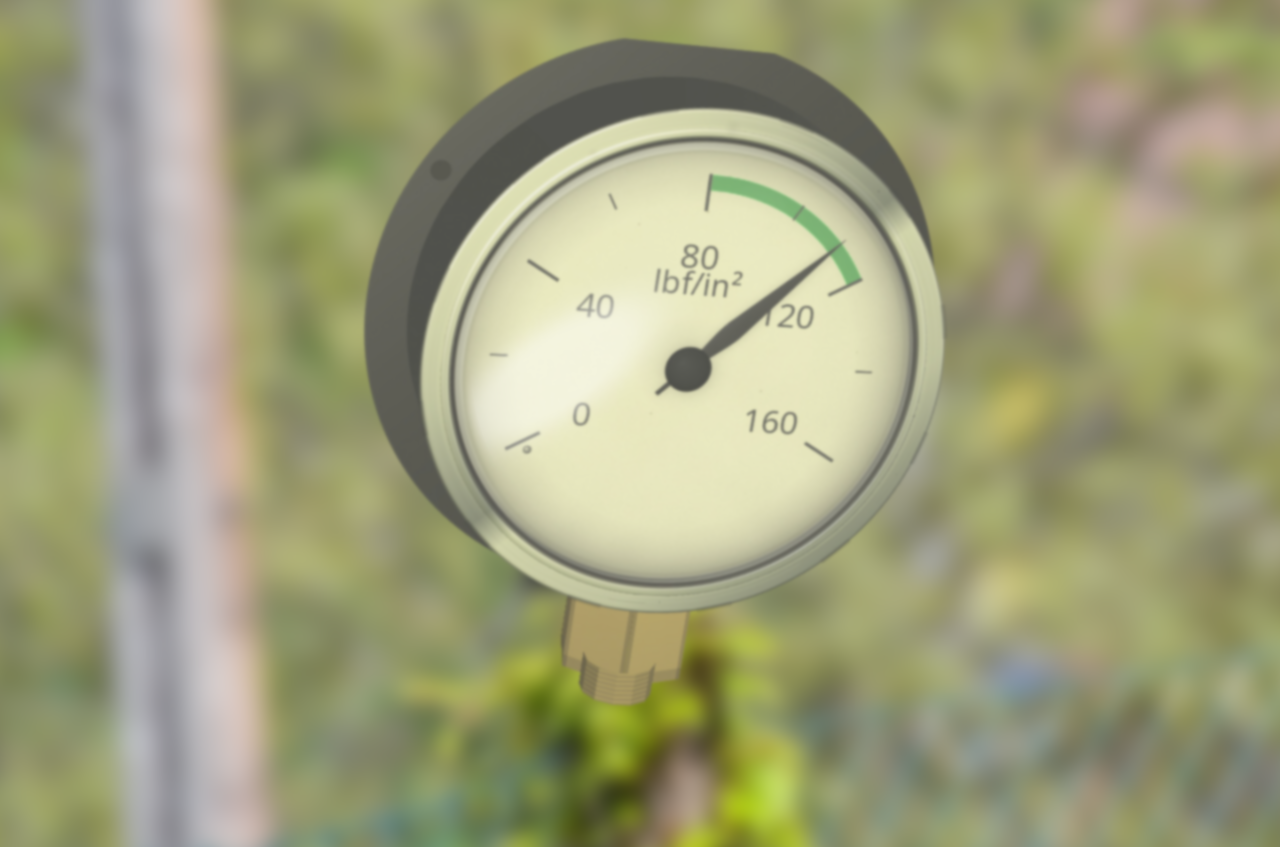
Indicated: 110 (psi)
